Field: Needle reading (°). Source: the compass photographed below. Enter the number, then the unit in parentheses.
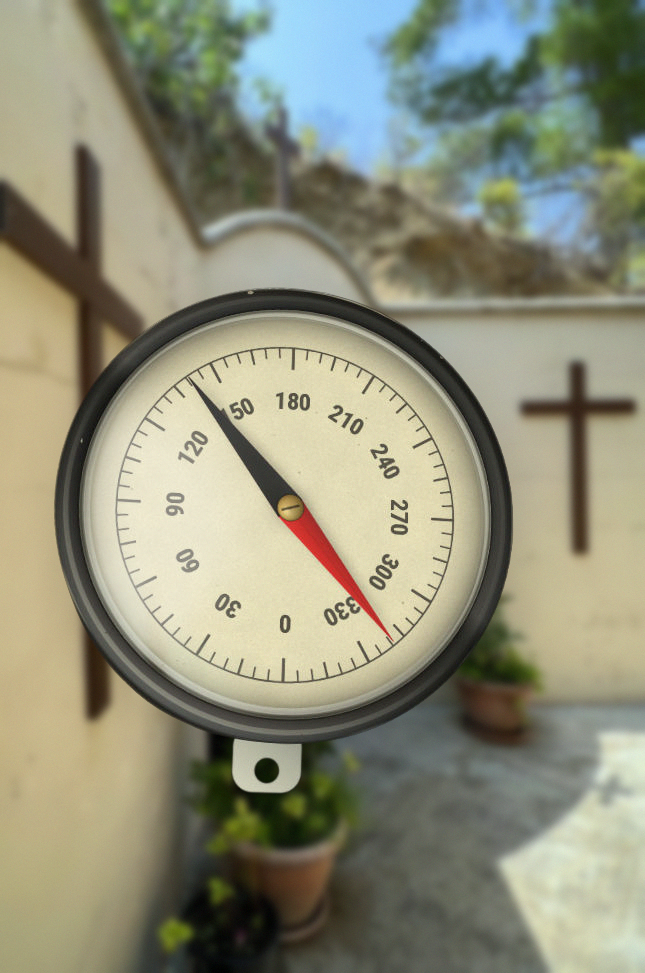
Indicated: 320 (°)
